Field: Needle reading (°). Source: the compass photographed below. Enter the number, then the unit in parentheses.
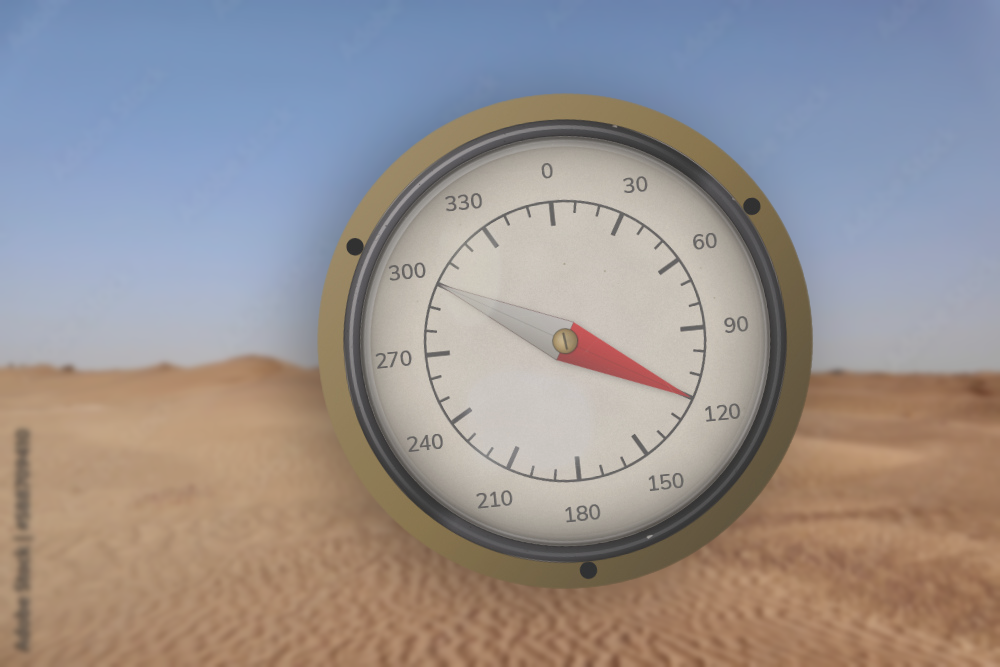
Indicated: 120 (°)
